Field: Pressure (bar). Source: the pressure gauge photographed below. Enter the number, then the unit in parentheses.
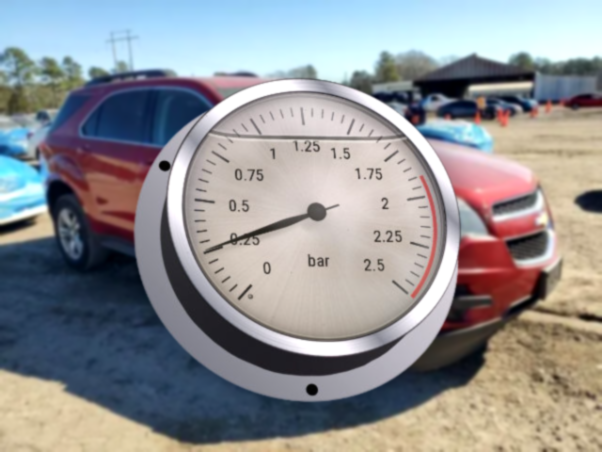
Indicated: 0.25 (bar)
